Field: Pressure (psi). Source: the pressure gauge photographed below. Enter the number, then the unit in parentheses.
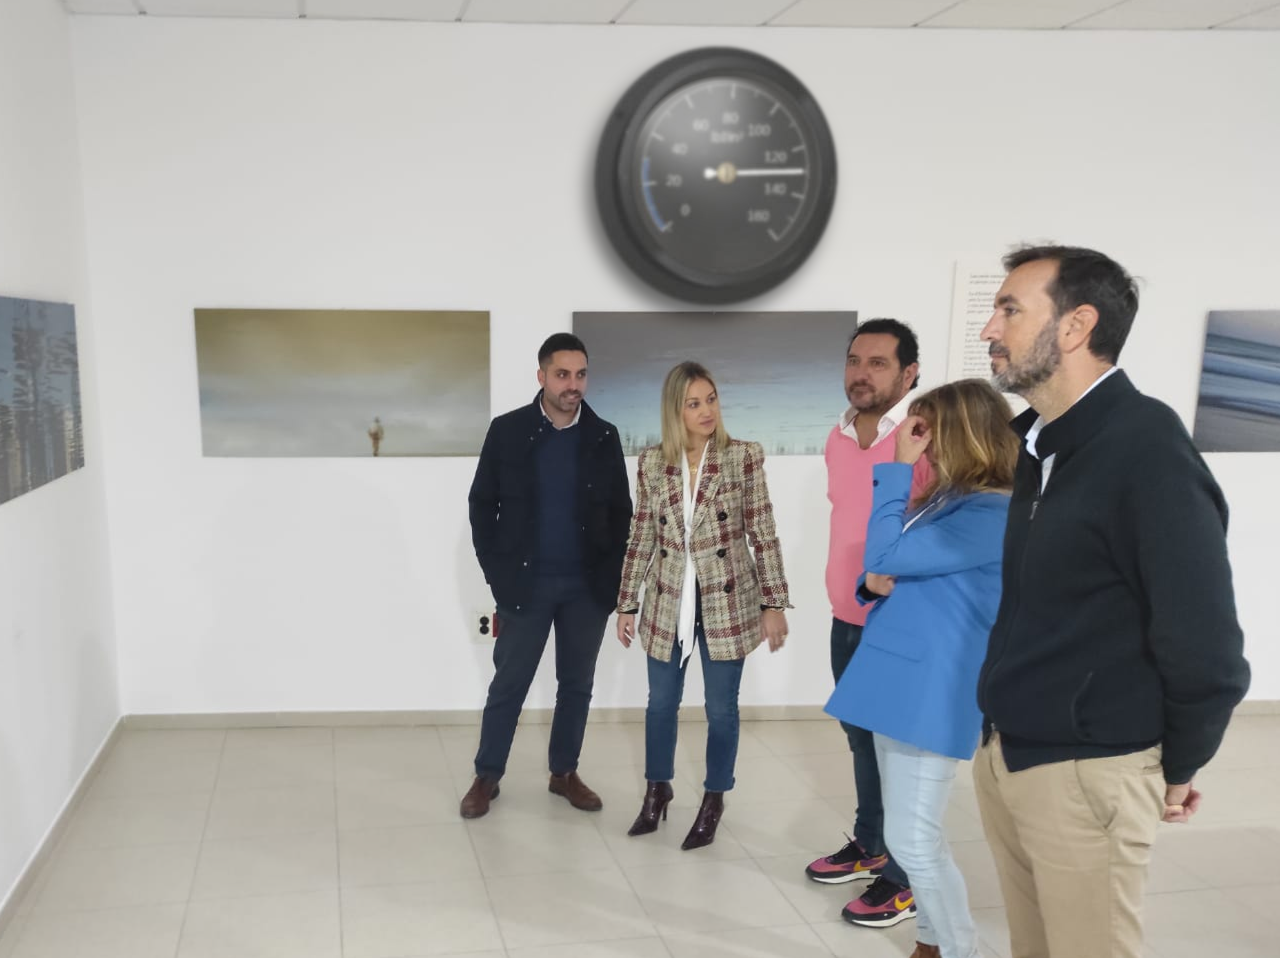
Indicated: 130 (psi)
